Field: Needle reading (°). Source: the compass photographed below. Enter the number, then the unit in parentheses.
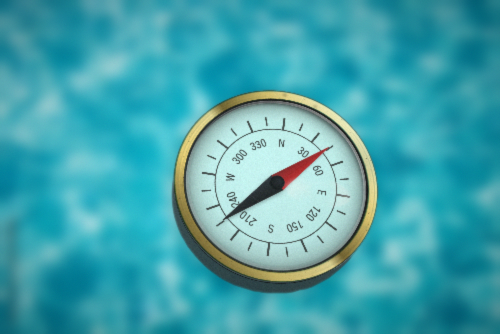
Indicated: 45 (°)
